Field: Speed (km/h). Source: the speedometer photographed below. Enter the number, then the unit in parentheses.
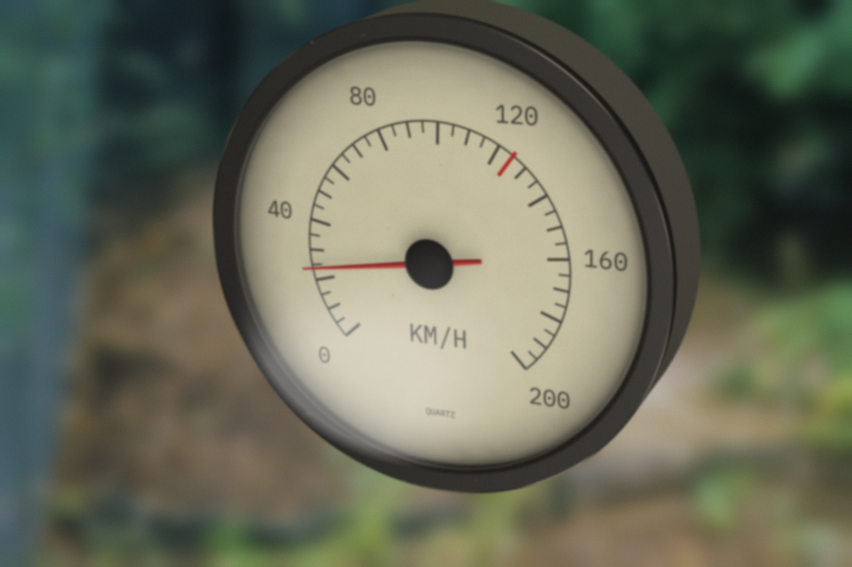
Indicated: 25 (km/h)
